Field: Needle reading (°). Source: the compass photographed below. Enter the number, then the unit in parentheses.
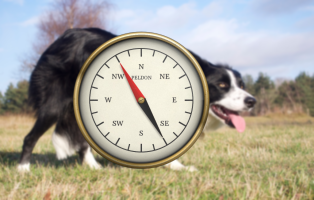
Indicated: 330 (°)
